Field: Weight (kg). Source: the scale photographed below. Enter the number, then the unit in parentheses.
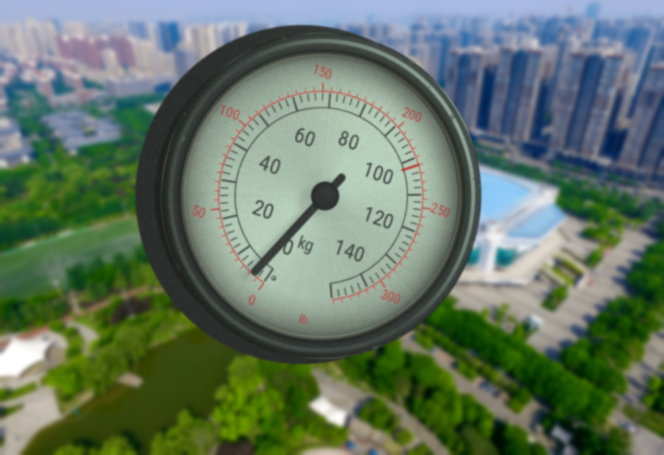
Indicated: 4 (kg)
